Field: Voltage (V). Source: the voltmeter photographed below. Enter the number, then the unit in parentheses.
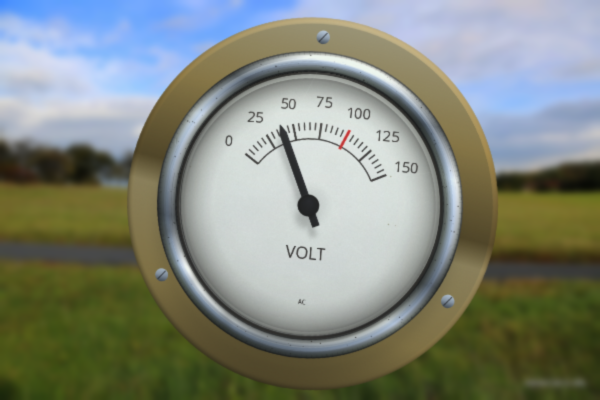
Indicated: 40 (V)
